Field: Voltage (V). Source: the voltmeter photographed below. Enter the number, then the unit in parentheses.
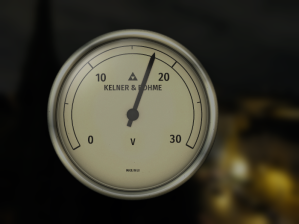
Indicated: 17.5 (V)
